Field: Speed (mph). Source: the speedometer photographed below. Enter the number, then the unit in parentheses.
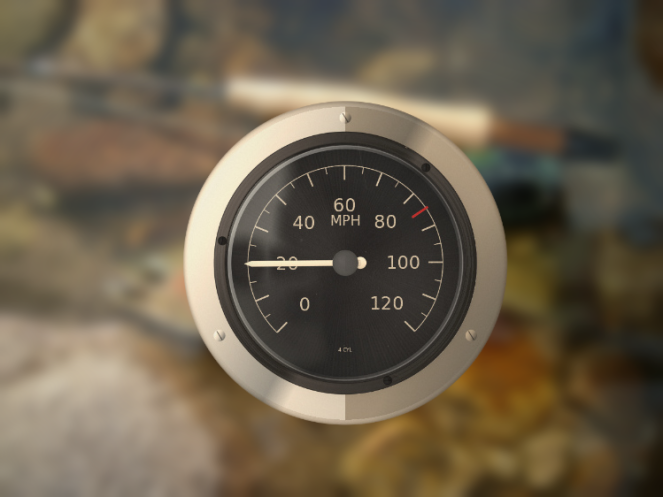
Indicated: 20 (mph)
